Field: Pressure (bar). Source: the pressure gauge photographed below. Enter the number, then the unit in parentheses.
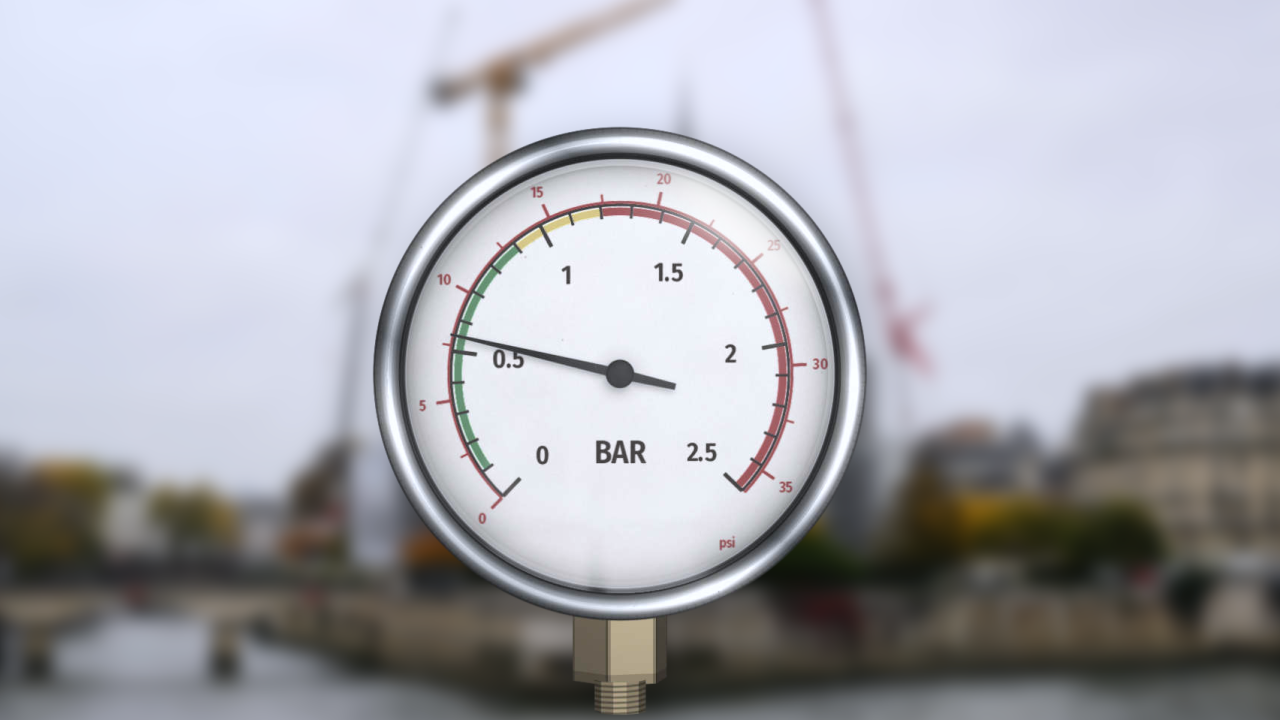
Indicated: 0.55 (bar)
